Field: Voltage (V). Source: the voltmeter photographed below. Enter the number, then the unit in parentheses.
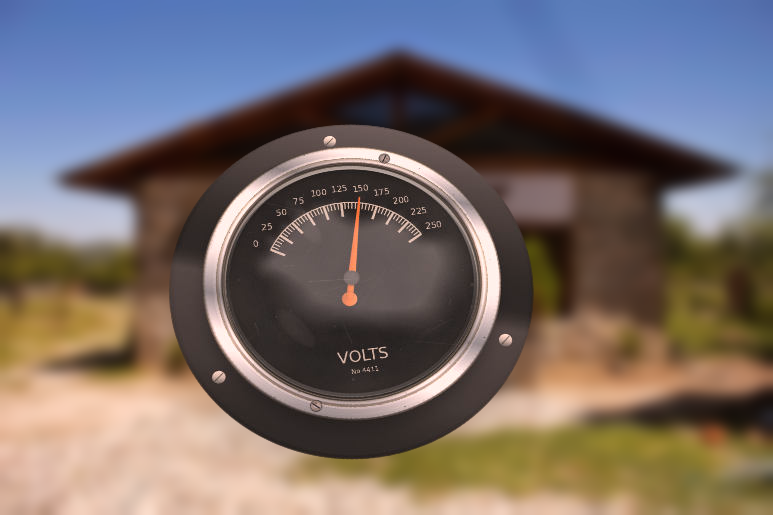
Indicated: 150 (V)
